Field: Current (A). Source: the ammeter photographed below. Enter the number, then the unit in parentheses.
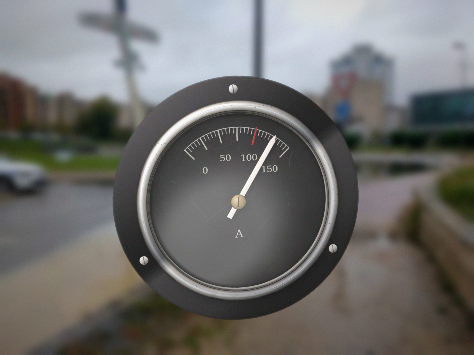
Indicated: 125 (A)
